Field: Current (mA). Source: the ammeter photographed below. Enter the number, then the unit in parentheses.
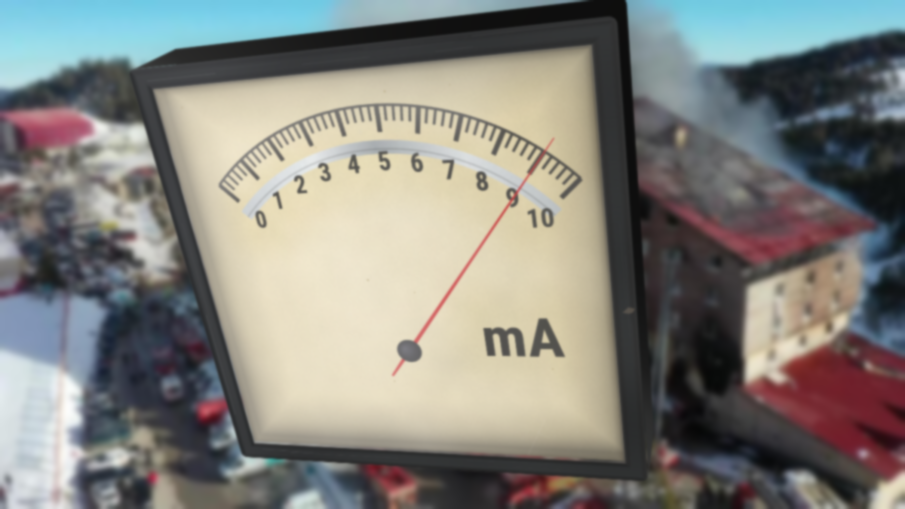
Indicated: 9 (mA)
